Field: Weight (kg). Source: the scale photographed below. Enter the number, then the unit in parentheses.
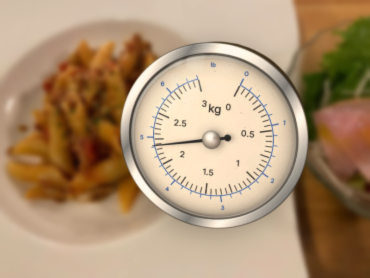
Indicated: 2.2 (kg)
